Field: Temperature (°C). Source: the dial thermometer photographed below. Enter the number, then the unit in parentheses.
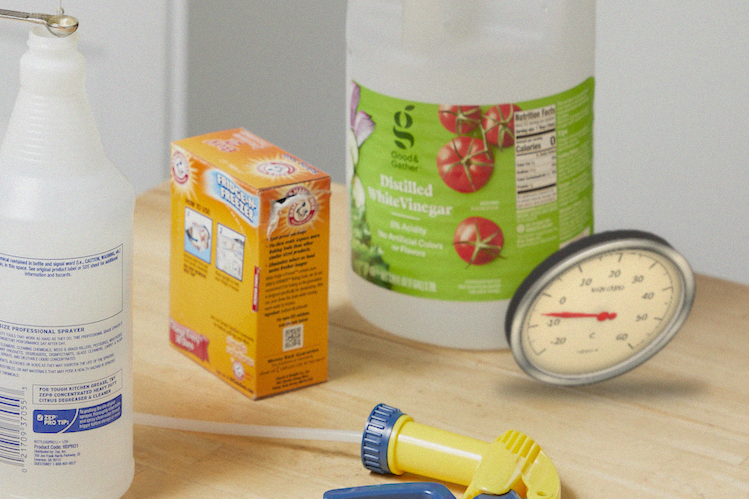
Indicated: -5 (°C)
